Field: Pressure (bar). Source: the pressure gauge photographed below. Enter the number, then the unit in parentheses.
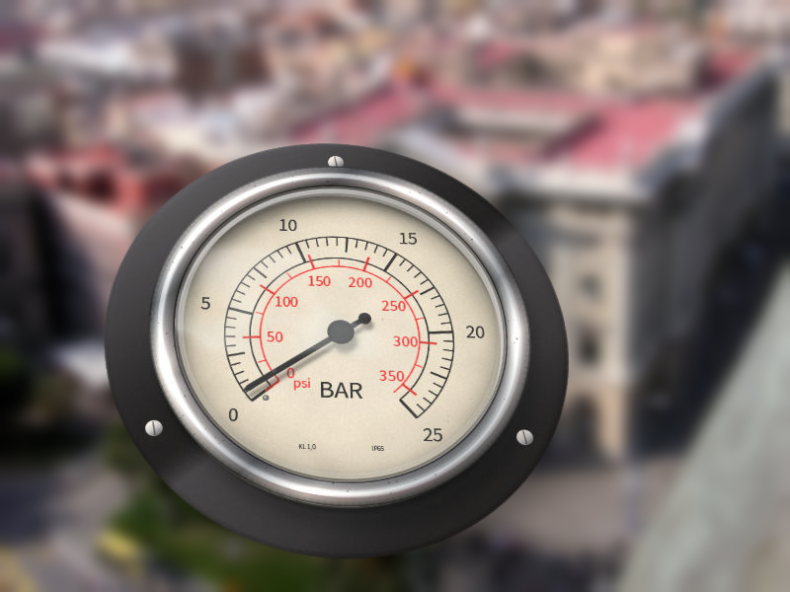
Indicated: 0.5 (bar)
